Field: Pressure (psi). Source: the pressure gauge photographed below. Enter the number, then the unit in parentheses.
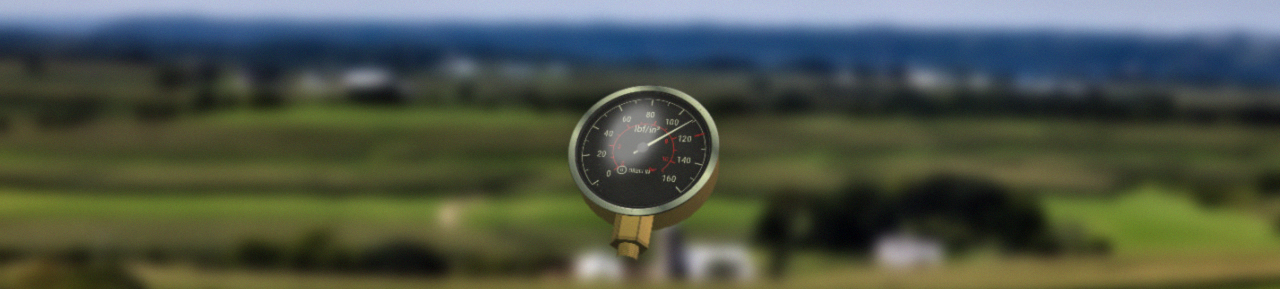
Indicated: 110 (psi)
